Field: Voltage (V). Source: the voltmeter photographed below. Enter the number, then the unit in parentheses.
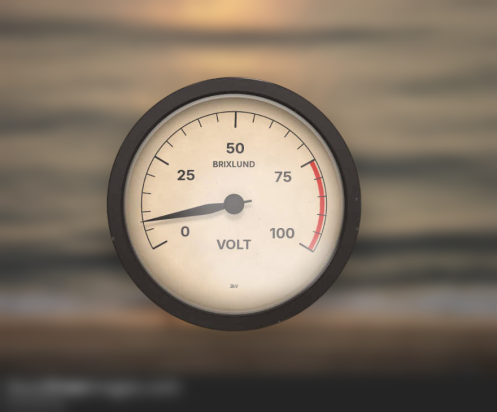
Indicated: 7.5 (V)
